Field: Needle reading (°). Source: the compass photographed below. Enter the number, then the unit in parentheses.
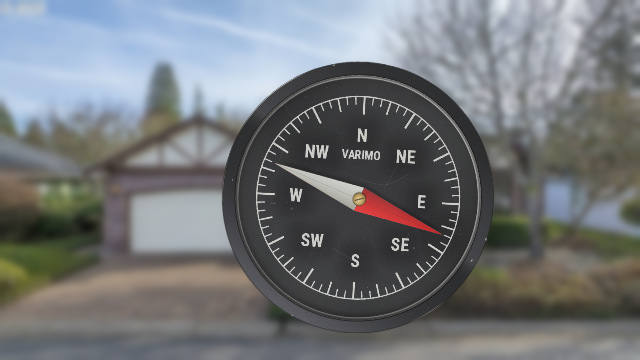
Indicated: 110 (°)
